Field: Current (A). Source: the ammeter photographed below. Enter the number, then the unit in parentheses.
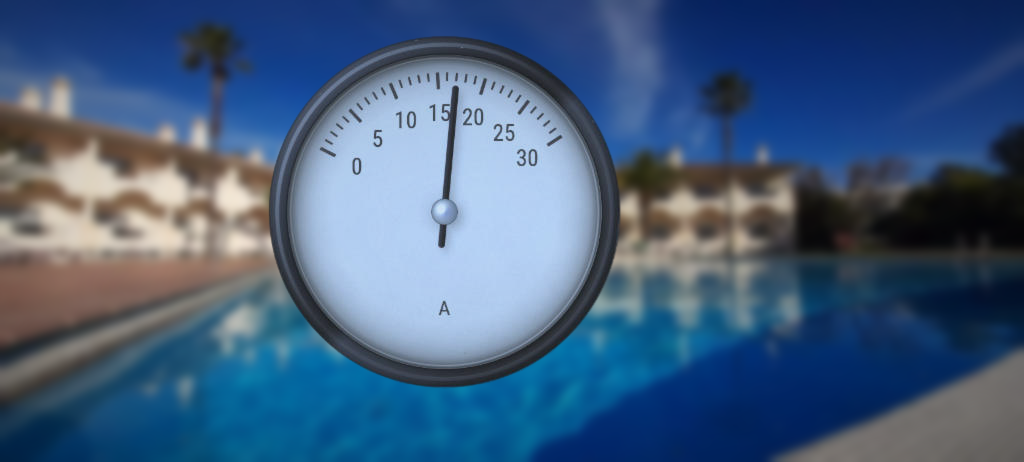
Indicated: 17 (A)
